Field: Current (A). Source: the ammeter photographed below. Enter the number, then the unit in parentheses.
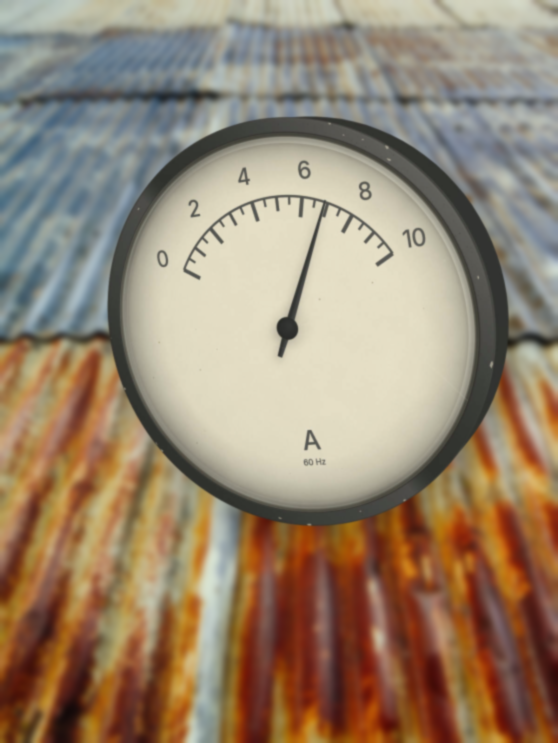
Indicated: 7 (A)
